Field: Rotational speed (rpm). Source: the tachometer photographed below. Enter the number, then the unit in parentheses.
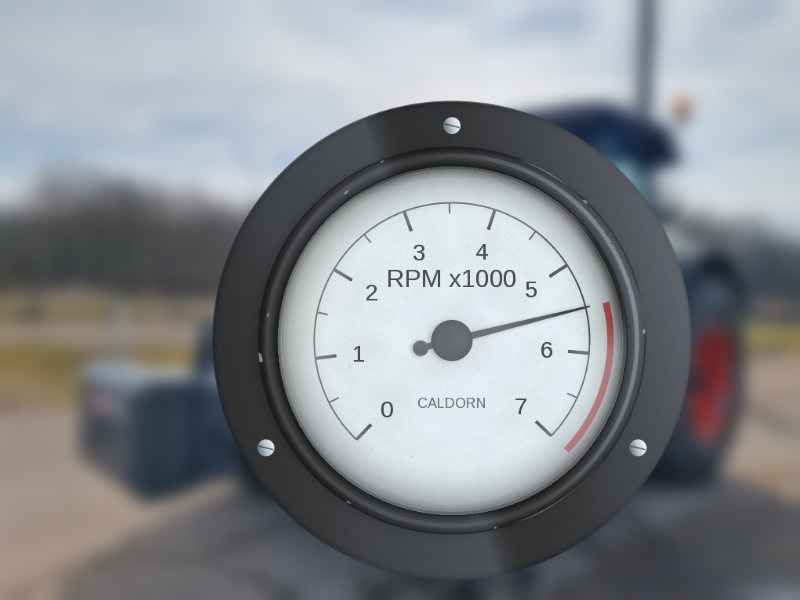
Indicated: 5500 (rpm)
